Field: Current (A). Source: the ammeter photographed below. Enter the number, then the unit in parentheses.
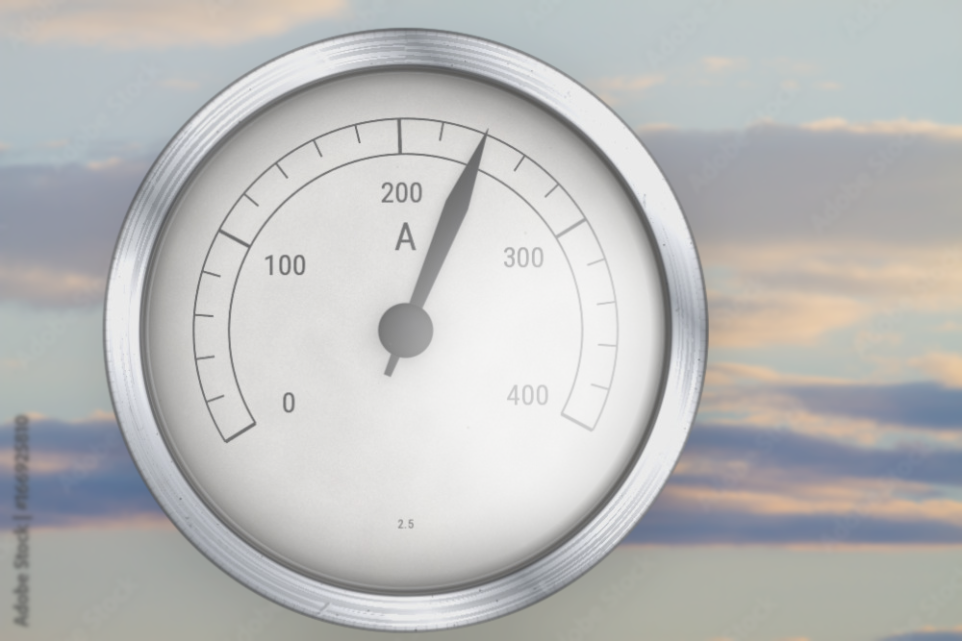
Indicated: 240 (A)
